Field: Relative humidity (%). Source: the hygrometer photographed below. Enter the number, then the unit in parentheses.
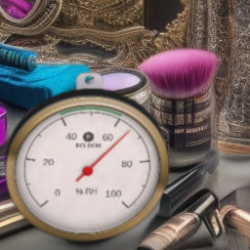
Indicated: 65 (%)
